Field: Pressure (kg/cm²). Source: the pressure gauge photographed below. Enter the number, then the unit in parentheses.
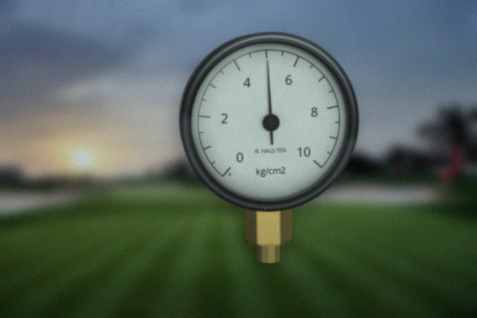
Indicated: 5 (kg/cm²)
